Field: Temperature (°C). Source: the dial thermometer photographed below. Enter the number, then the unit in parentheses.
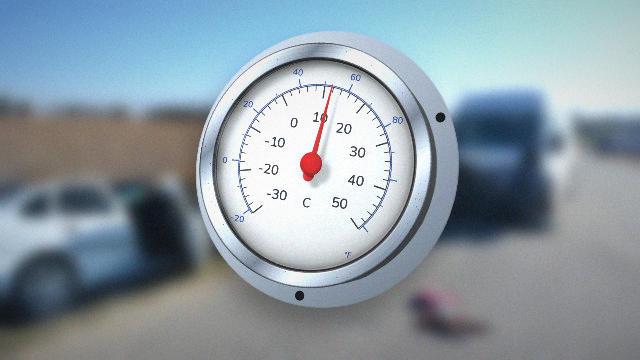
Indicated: 12 (°C)
